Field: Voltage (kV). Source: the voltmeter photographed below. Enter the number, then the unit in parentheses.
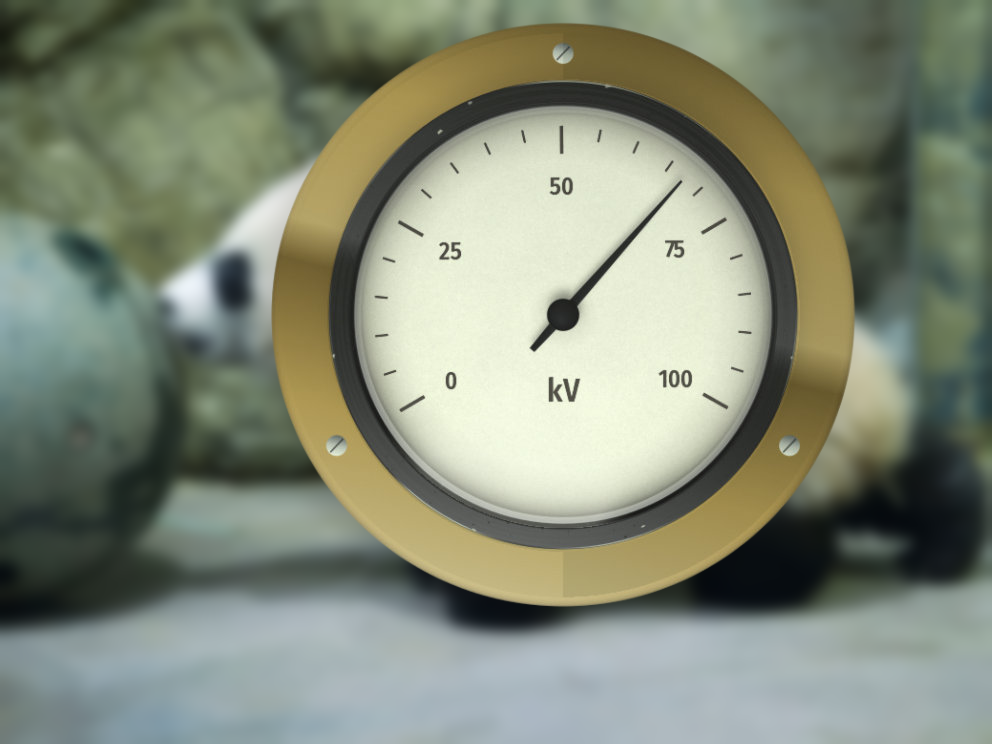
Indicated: 67.5 (kV)
